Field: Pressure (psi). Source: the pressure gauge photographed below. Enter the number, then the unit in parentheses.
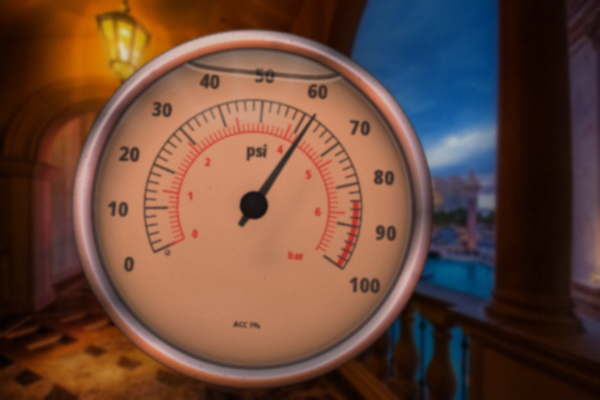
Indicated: 62 (psi)
